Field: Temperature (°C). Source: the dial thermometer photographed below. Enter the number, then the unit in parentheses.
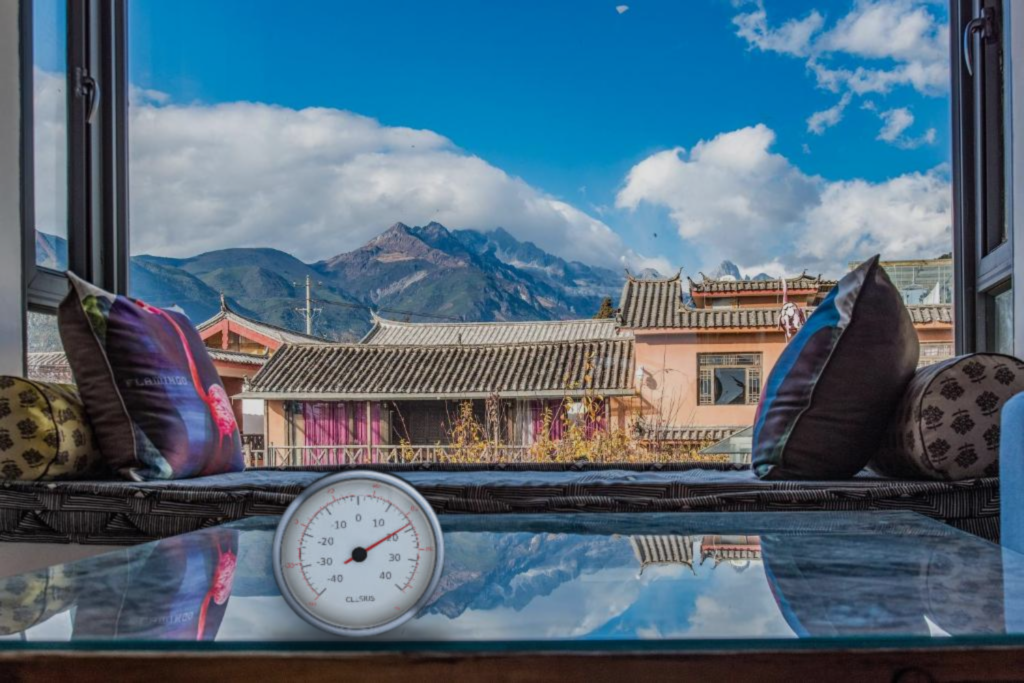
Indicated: 18 (°C)
